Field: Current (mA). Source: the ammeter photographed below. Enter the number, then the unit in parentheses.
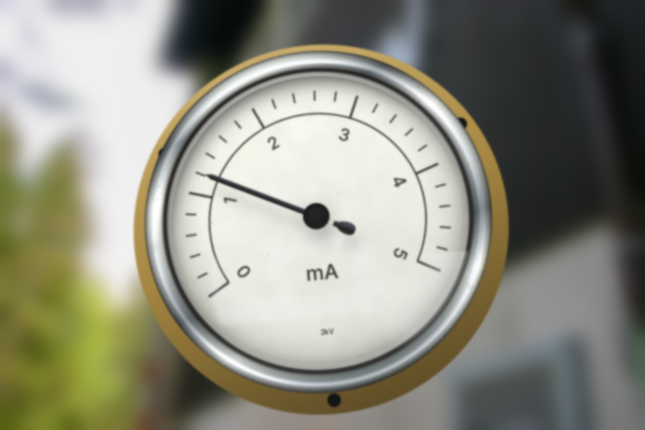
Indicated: 1.2 (mA)
